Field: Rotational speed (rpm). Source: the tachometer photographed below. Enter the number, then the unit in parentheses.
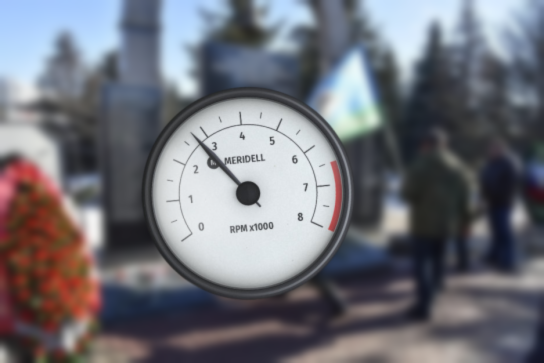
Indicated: 2750 (rpm)
